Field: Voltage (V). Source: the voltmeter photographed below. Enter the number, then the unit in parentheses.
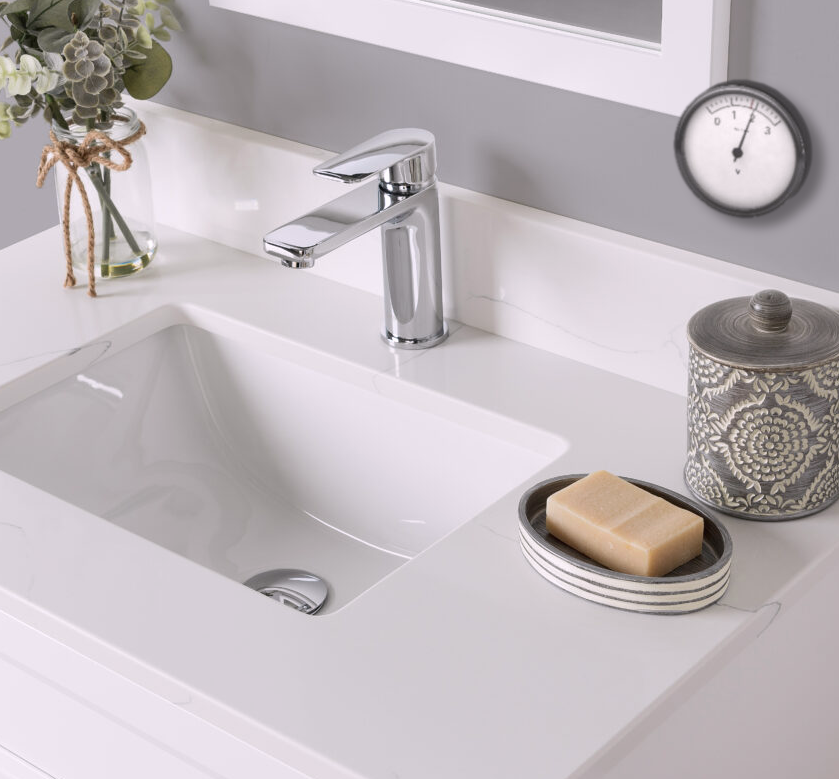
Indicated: 2 (V)
